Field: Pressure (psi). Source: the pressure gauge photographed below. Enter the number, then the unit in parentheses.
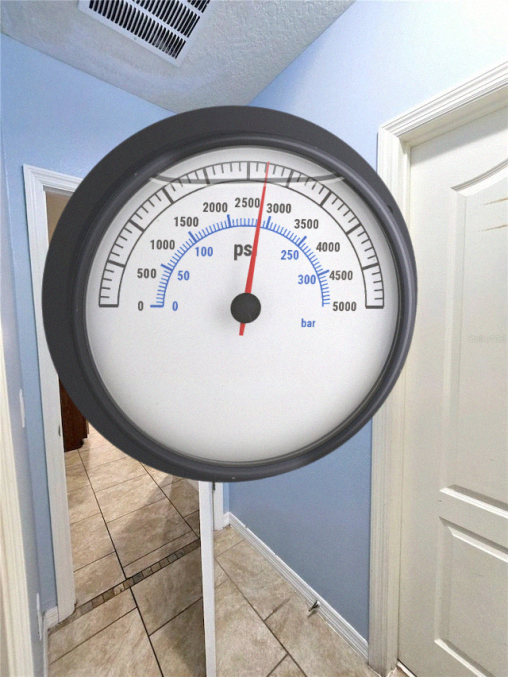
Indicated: 2700 (psi)
